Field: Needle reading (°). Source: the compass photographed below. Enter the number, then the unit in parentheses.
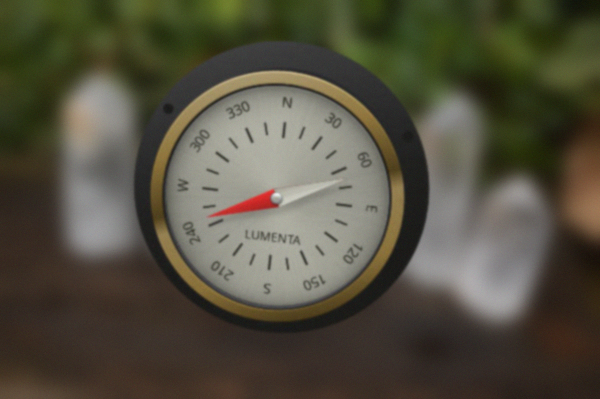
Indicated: 247.5 (°)
